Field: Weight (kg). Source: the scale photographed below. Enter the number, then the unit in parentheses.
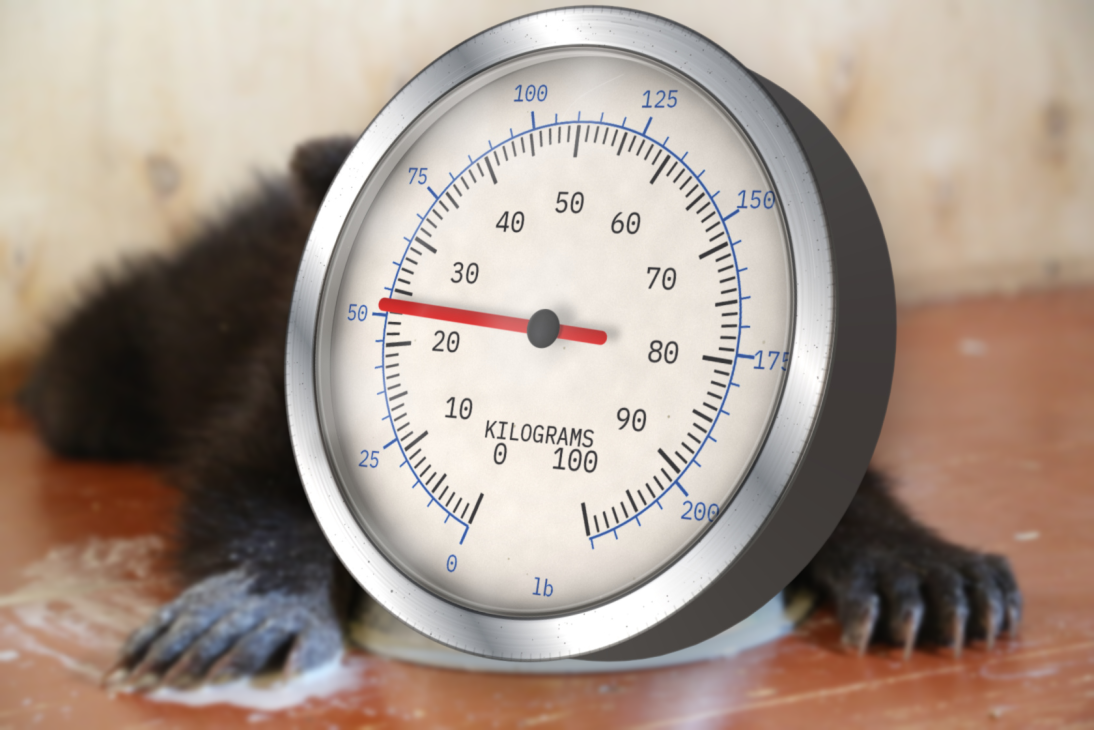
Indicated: 23.5 (kg)
